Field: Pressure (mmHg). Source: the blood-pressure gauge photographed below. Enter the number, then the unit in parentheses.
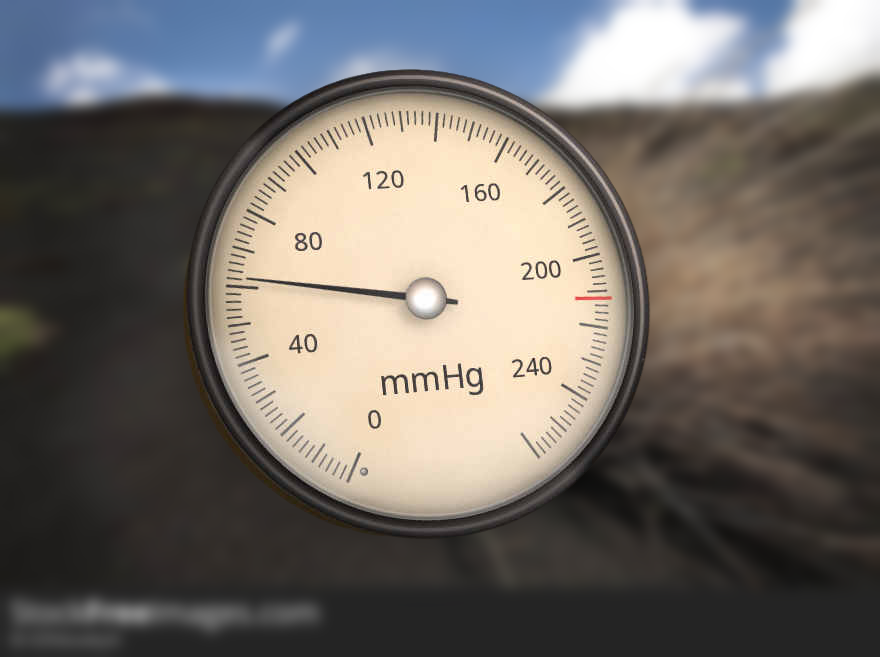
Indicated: 62 (mmHg)
